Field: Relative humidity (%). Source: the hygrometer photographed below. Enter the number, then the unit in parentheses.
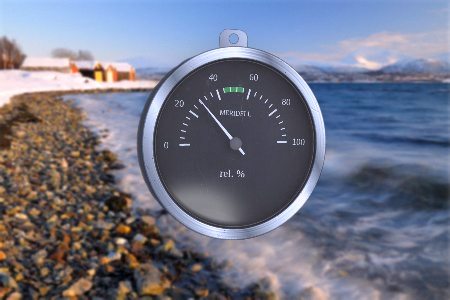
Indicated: 28 (%)
